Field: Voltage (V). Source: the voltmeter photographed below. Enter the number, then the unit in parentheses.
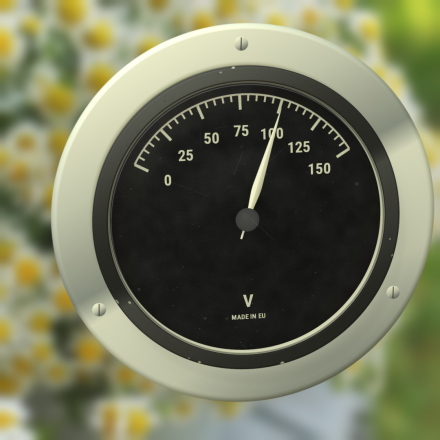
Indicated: 100 (V)
